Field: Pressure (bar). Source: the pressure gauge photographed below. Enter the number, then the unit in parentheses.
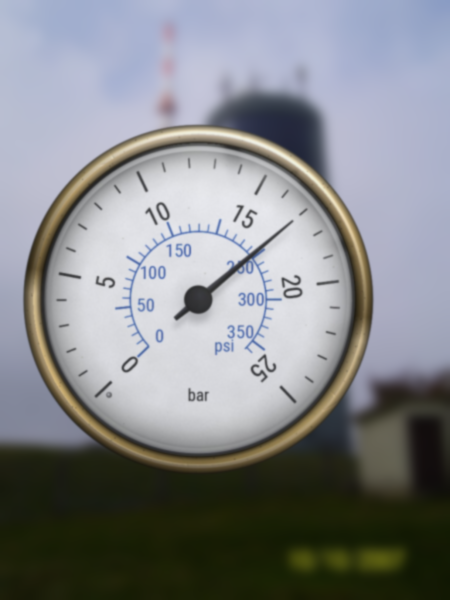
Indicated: 17 (bar)
